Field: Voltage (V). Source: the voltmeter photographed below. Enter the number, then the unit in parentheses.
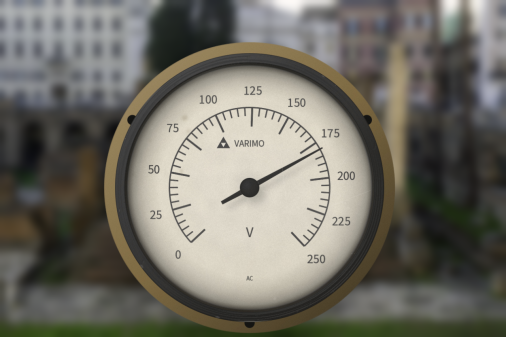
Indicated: 180 (V)
